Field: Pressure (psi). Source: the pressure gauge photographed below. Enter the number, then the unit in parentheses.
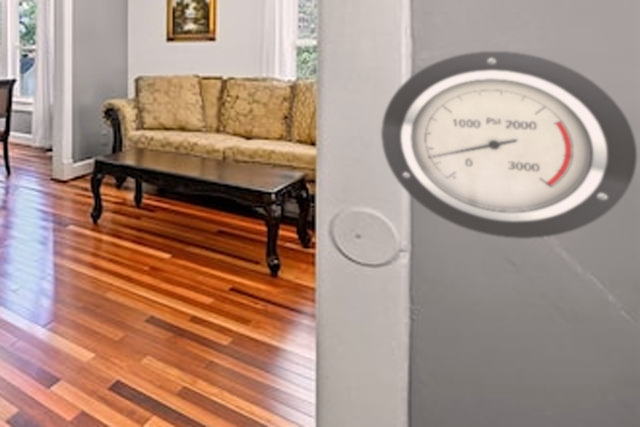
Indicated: 300 (psi)
